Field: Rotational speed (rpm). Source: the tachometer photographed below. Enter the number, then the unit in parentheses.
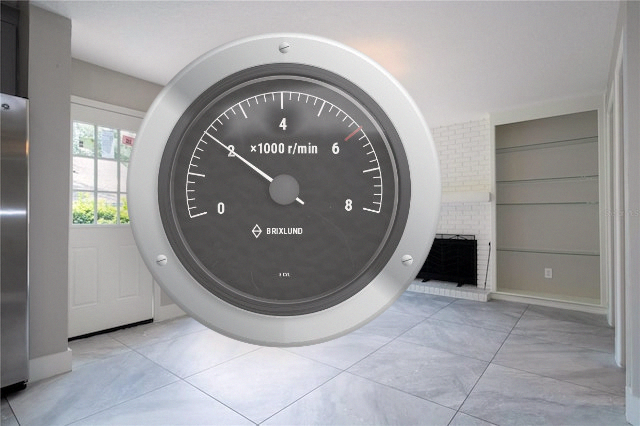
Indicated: 2000 (rpm)
